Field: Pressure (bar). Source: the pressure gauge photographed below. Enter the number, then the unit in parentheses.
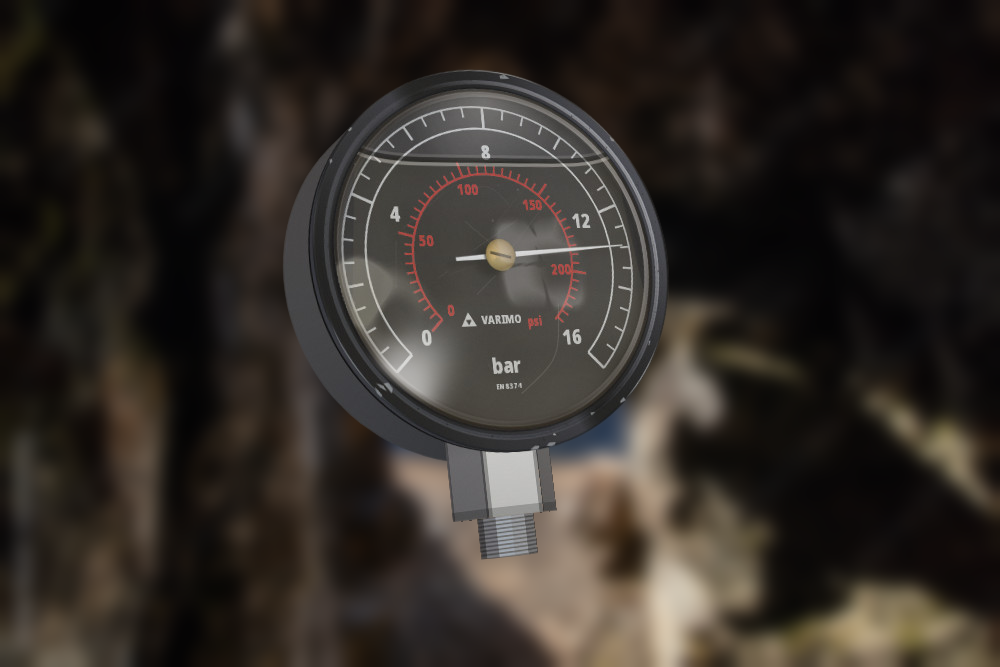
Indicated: 13 (bar)
